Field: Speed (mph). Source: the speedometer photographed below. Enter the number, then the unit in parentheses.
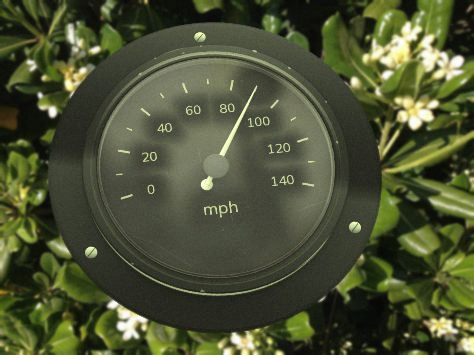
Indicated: 90 (mph)
